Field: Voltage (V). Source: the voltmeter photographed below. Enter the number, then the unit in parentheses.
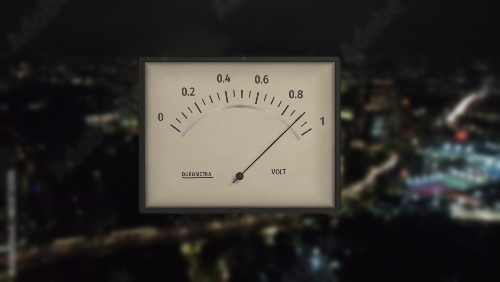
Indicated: 0.9 (V)
